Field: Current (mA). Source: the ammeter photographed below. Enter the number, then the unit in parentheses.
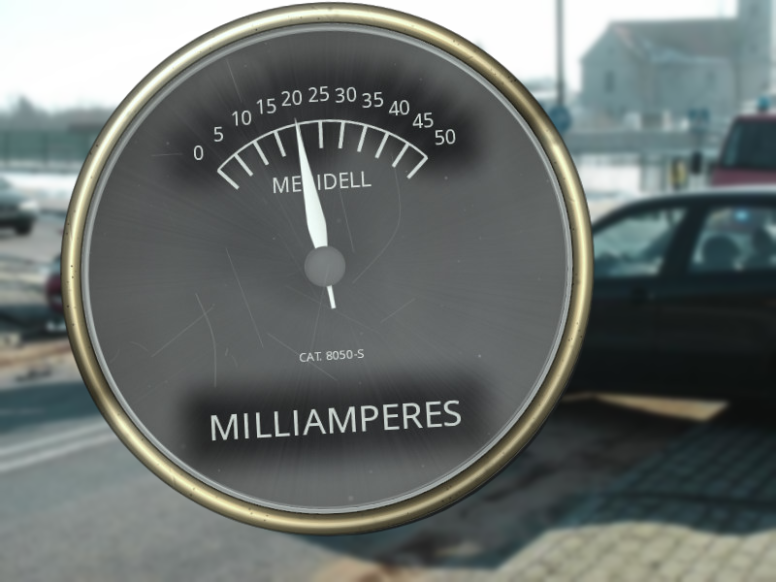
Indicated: 20 (mA)
